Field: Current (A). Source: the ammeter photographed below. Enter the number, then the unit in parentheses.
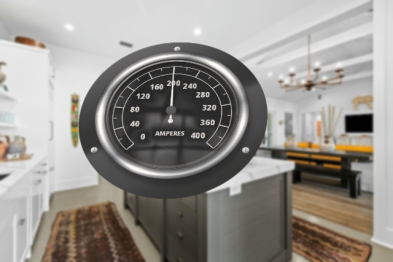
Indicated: 200 (A)
